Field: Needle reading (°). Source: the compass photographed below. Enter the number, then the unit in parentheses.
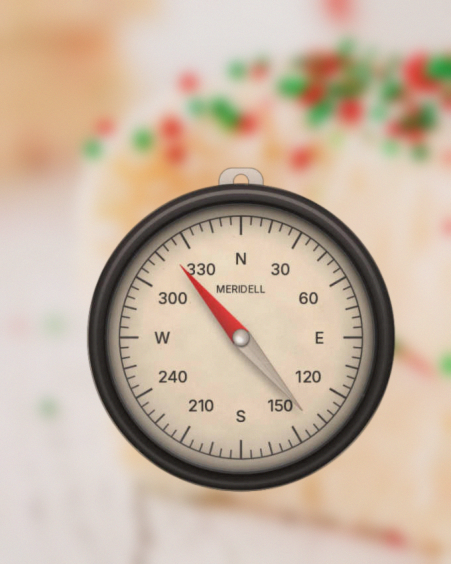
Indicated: 320 (°)
